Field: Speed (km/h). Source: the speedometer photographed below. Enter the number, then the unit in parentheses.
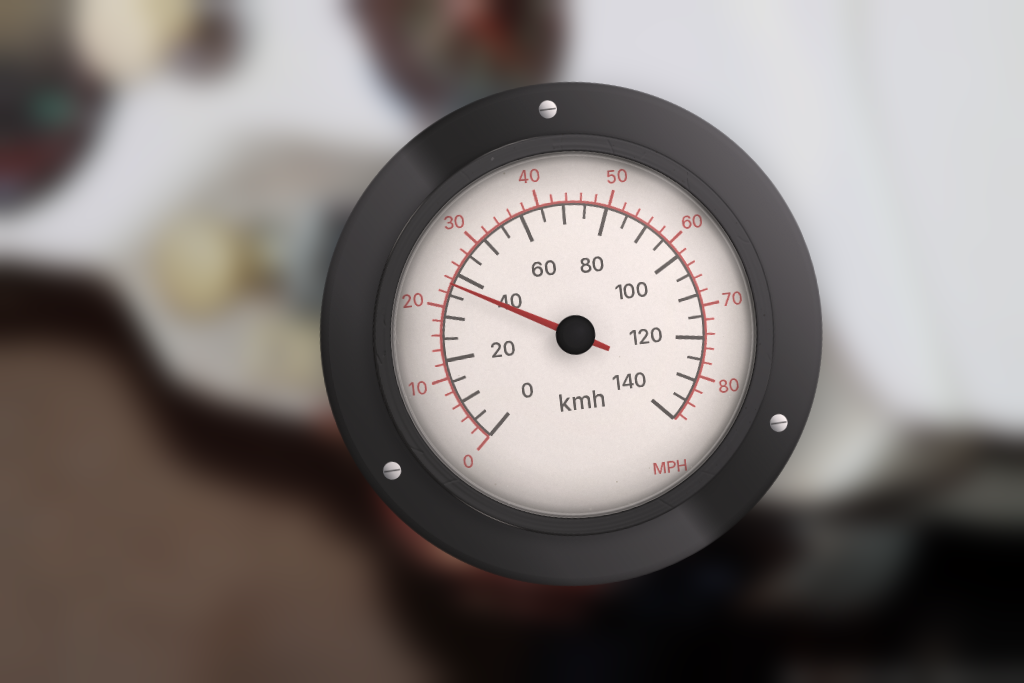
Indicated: 37.5 (km/h)
